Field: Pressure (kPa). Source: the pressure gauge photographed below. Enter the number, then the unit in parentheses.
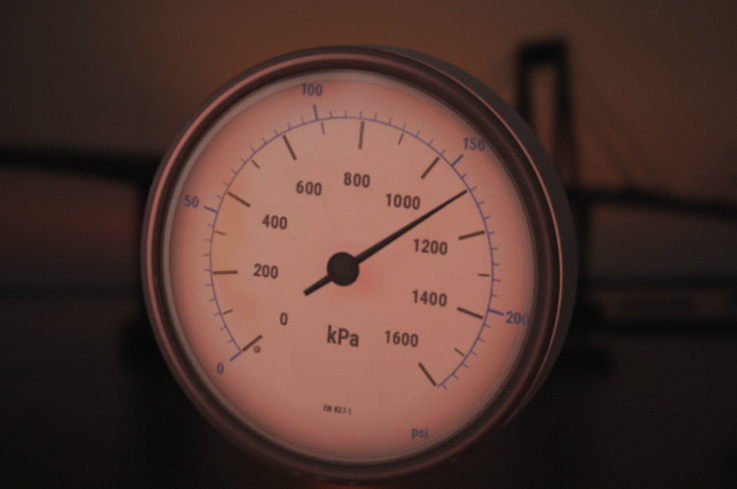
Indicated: 1100 (kPa)
